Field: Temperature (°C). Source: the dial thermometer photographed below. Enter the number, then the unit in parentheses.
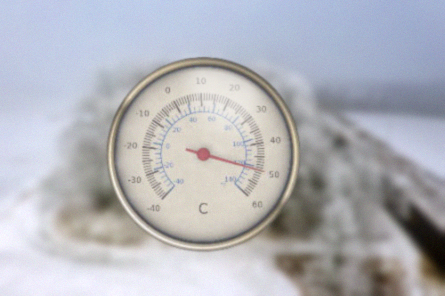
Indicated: 50 (°C)
